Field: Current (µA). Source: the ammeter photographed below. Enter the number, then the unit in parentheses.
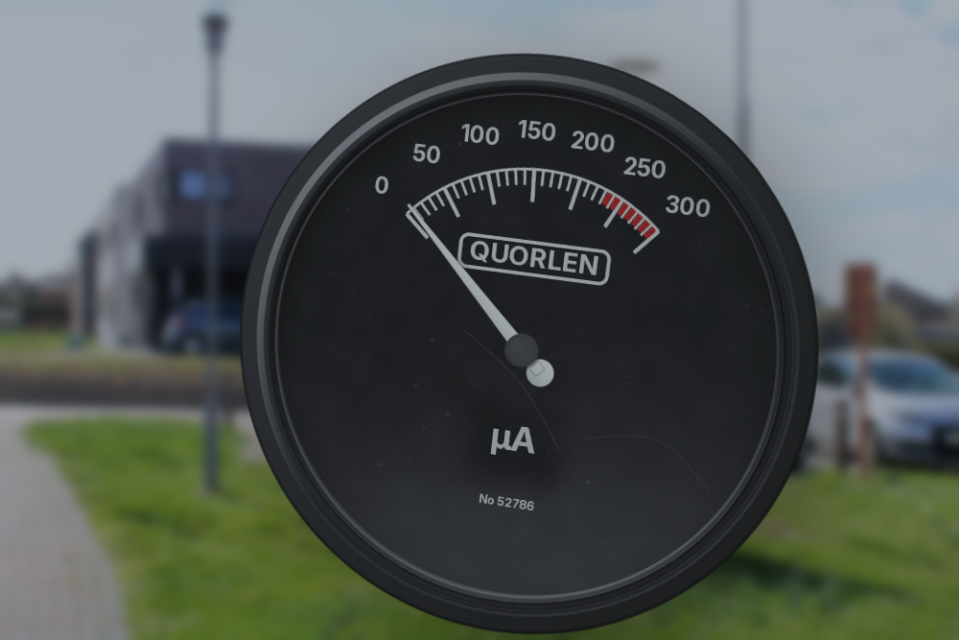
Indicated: 10 (µA)
